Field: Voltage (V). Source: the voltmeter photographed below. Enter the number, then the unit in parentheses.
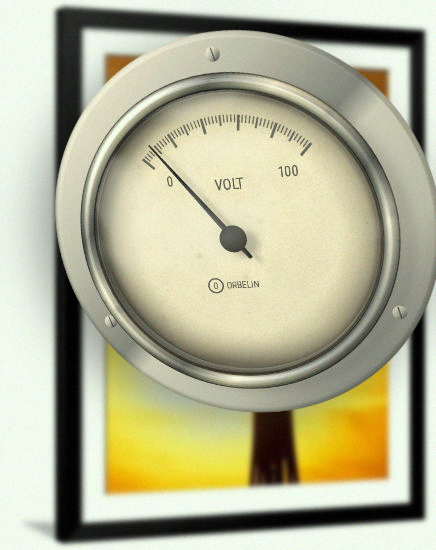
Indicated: 10 (V)
